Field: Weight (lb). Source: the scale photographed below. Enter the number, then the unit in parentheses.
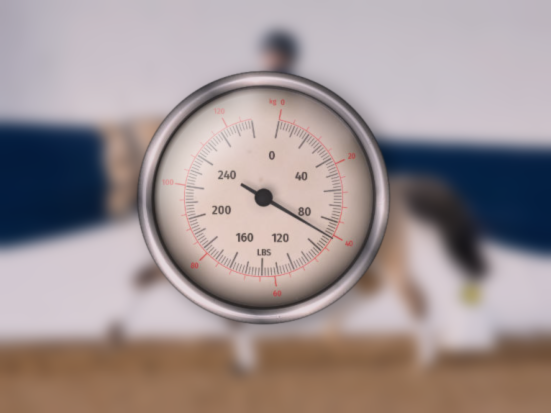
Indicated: 90 (lb)
